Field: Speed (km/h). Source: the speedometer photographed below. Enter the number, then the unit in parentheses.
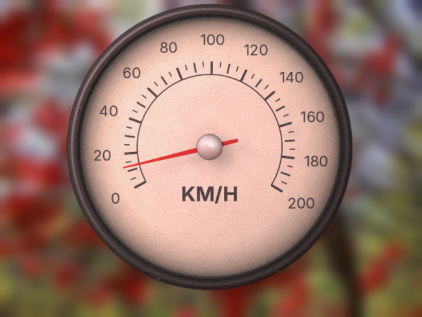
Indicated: 12.5 (km/h)
